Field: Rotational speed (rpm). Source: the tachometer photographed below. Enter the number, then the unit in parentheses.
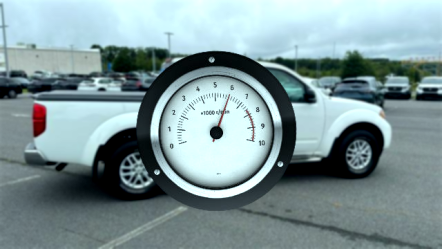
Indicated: 6000 (rpm)
